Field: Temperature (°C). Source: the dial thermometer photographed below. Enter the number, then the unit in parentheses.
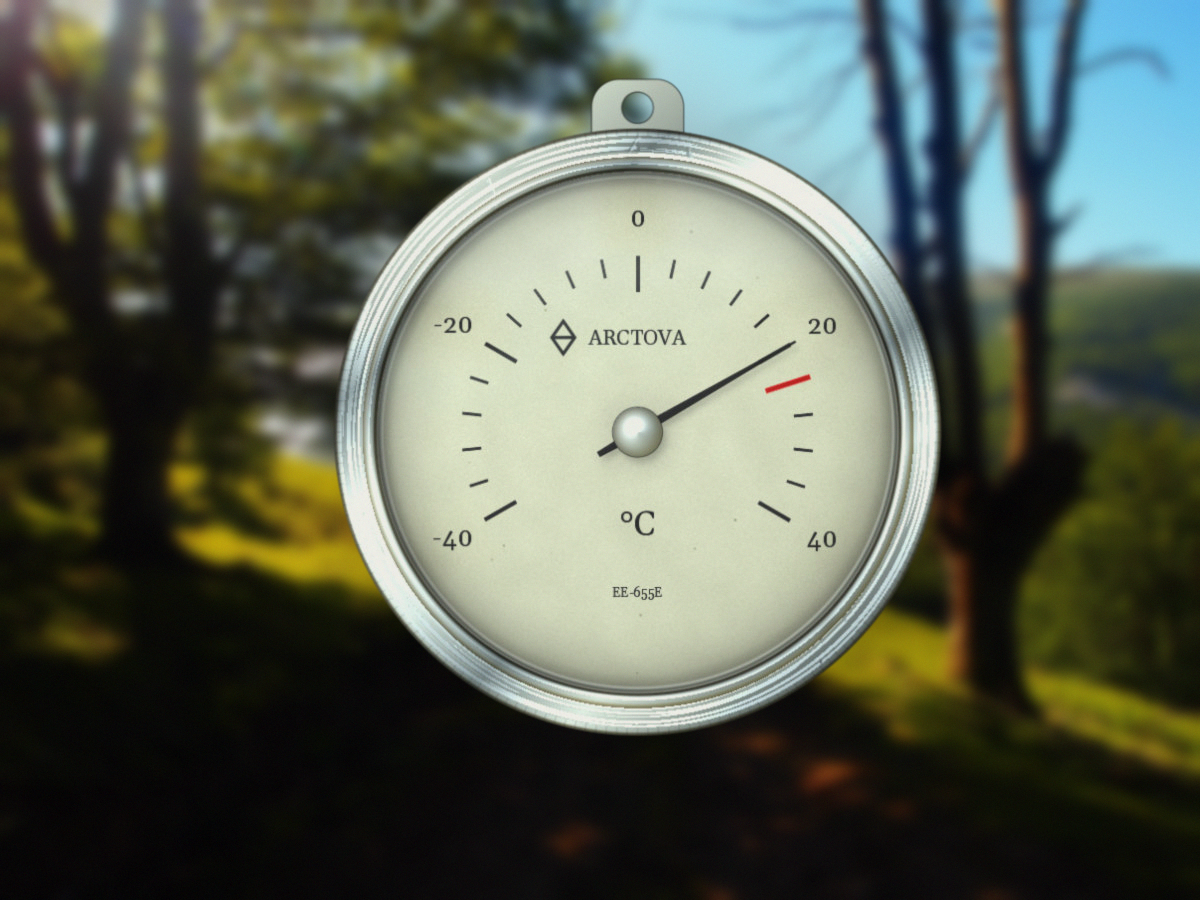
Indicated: 20 (°C)
